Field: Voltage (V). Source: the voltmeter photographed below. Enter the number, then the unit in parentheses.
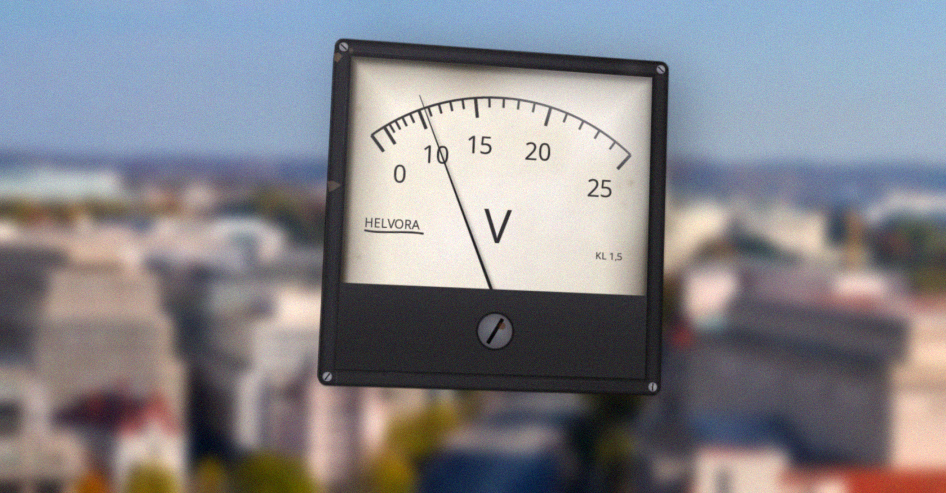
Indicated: 10.5 (V)
